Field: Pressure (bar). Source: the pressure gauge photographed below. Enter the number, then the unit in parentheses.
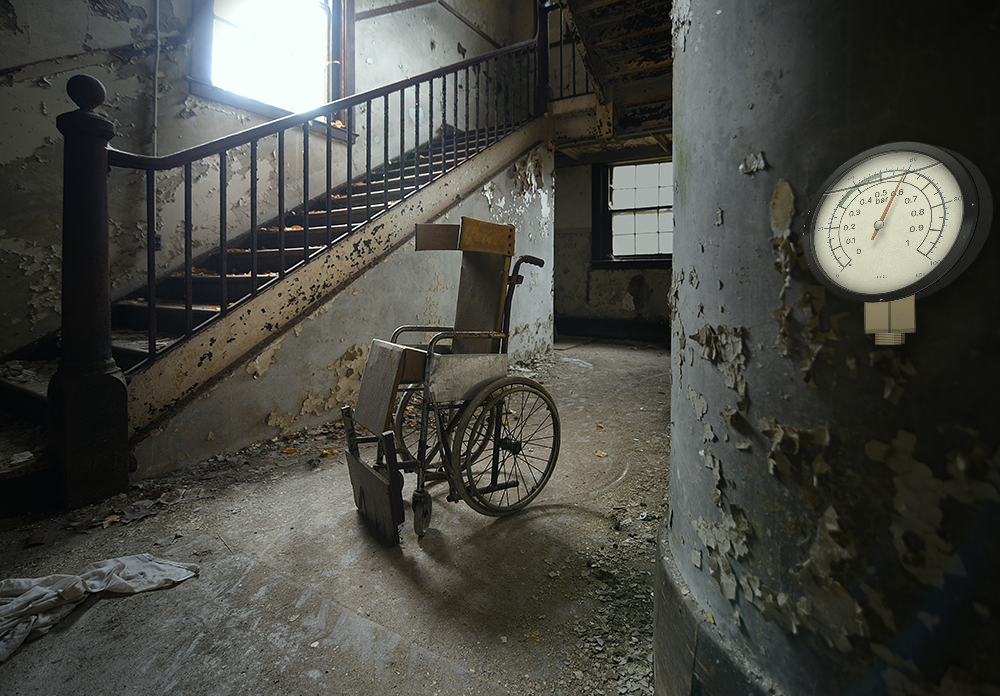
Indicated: 0.6 (bar)
